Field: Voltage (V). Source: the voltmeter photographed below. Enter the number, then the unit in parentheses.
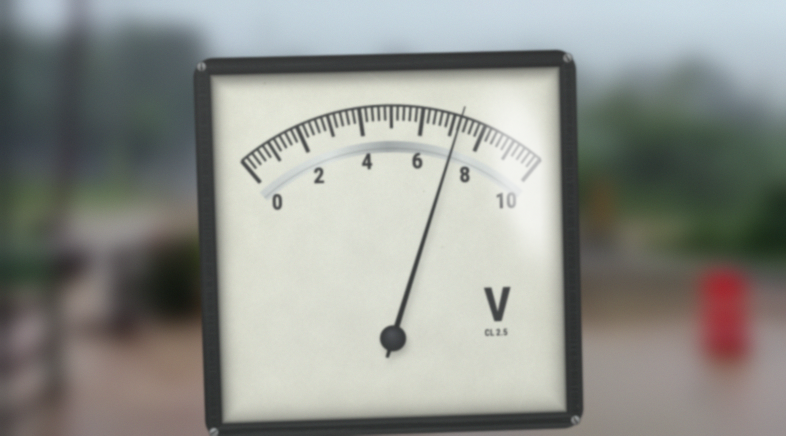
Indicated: 7.2 (V)
